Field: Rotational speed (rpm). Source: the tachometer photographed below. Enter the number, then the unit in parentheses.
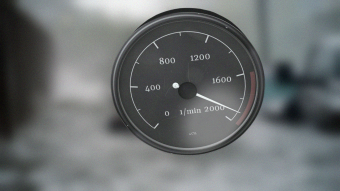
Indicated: 1900 (rpm)
